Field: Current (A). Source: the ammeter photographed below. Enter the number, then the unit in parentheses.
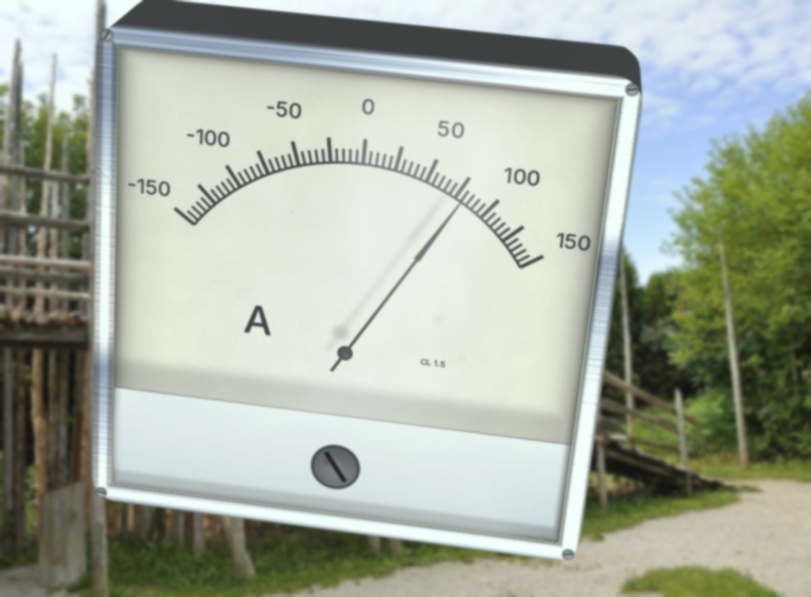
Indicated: 80 (A)
